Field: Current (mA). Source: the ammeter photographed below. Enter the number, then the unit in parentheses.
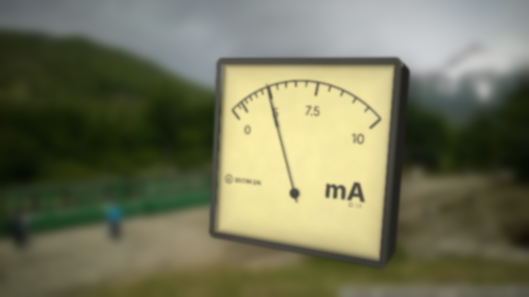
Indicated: 5 (mA)
